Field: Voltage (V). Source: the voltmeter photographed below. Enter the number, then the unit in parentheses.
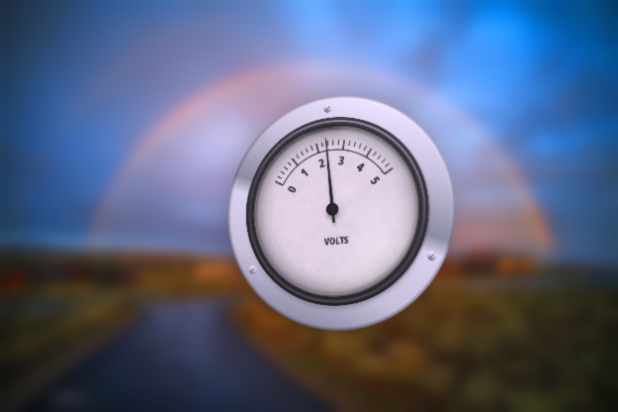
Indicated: 2.4 (V)
